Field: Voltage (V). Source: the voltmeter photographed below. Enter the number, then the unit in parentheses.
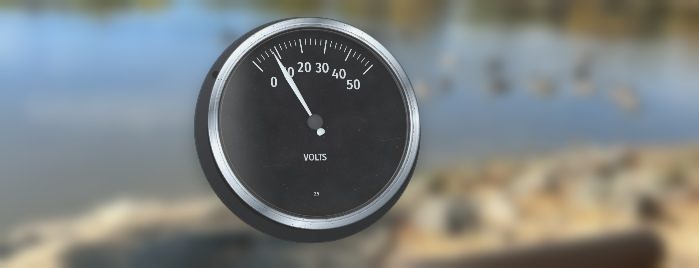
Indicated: 8 (V)
